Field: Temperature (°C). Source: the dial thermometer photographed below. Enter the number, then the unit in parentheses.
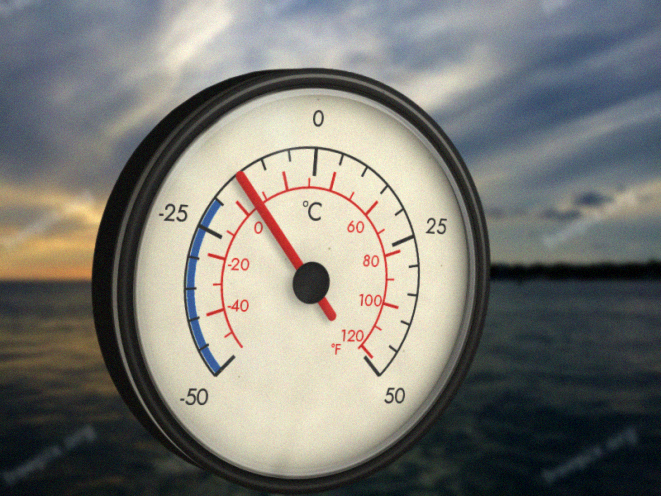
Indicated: -15 (°C)
